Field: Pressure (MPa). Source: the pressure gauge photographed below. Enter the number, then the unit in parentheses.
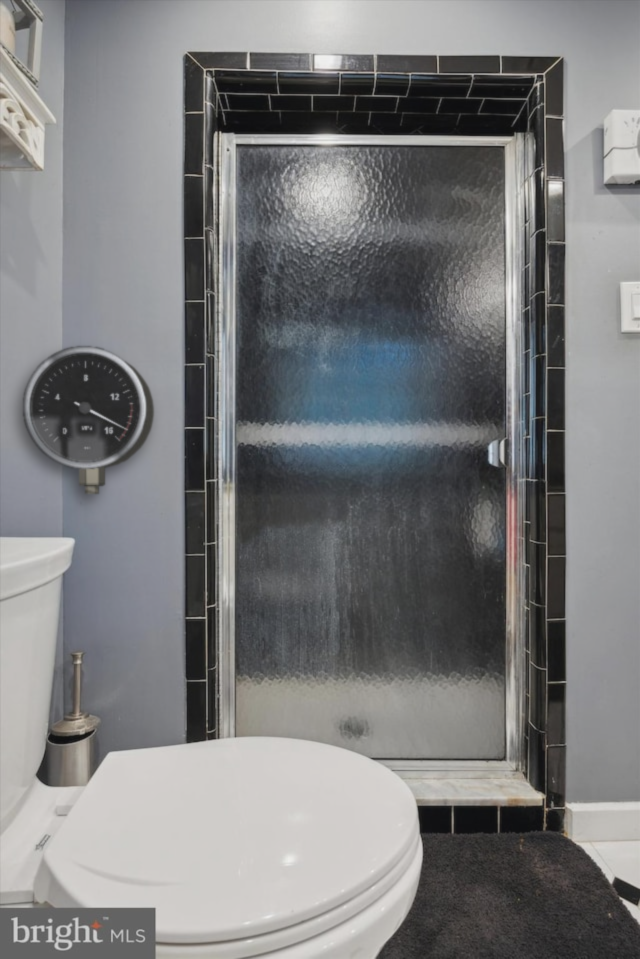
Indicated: 15 (MPa)
